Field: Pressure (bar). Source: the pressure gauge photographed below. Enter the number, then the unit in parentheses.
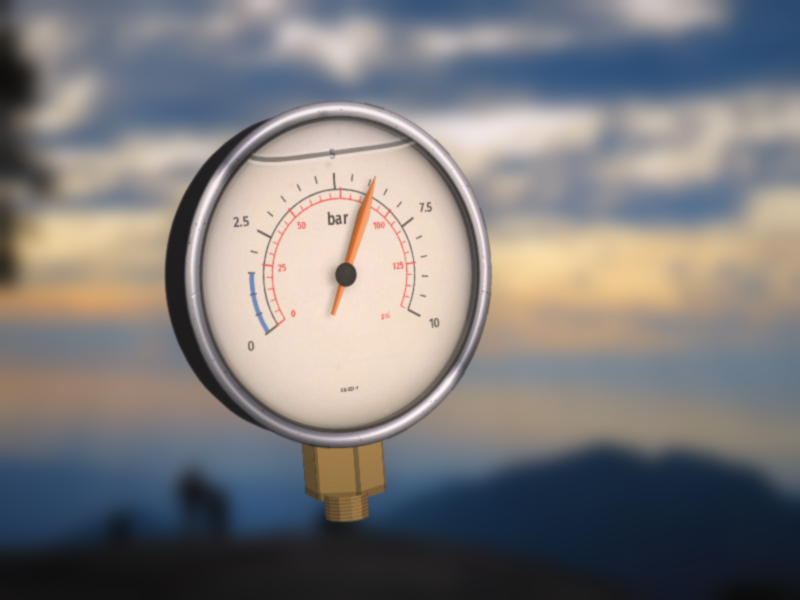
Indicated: 6 (bar)
